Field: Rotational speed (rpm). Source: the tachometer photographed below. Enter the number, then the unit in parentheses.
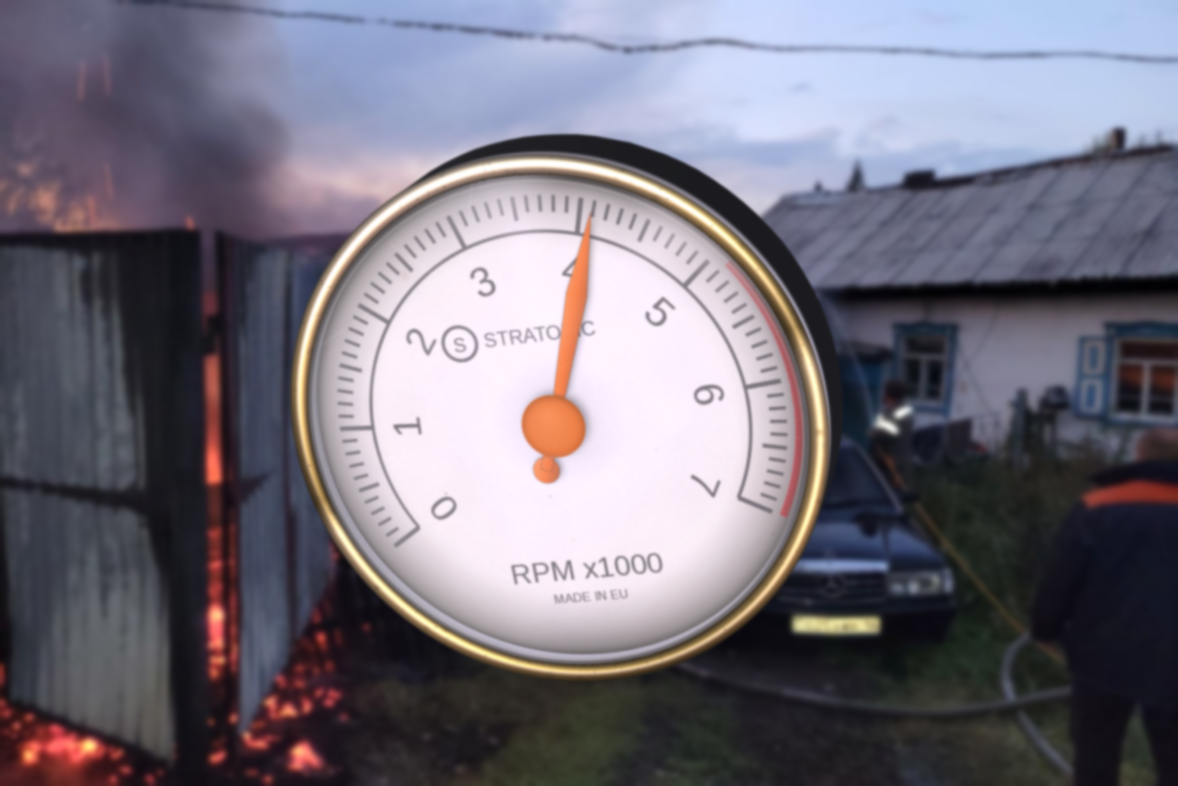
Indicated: 4100 (rpm)
